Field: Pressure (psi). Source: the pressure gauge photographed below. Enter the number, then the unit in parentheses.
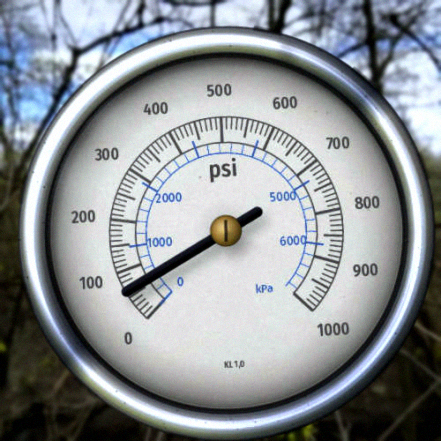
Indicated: 60 (psi)
